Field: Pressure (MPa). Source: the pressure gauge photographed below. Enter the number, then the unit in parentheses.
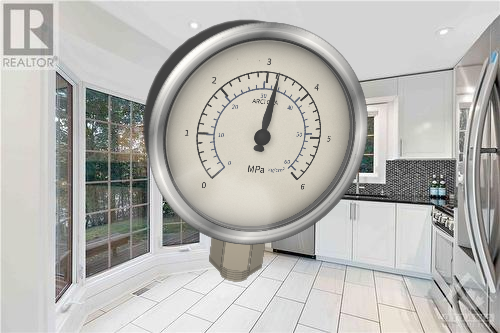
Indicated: 3.2 (MPa)
